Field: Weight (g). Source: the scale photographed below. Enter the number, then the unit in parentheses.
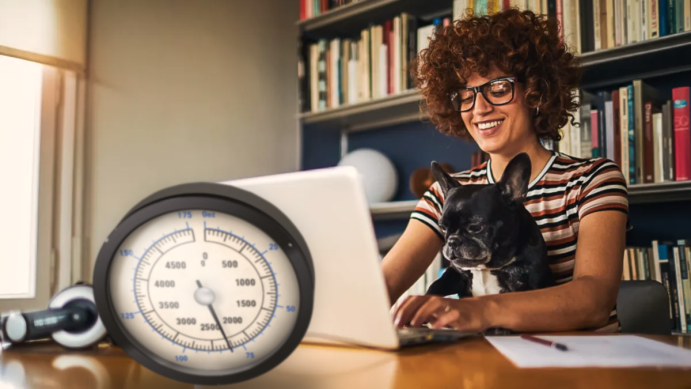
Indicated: 2250 (g)
